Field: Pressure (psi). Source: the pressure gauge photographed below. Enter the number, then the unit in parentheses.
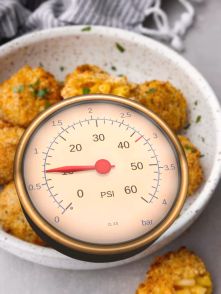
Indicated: 10 (psi)
